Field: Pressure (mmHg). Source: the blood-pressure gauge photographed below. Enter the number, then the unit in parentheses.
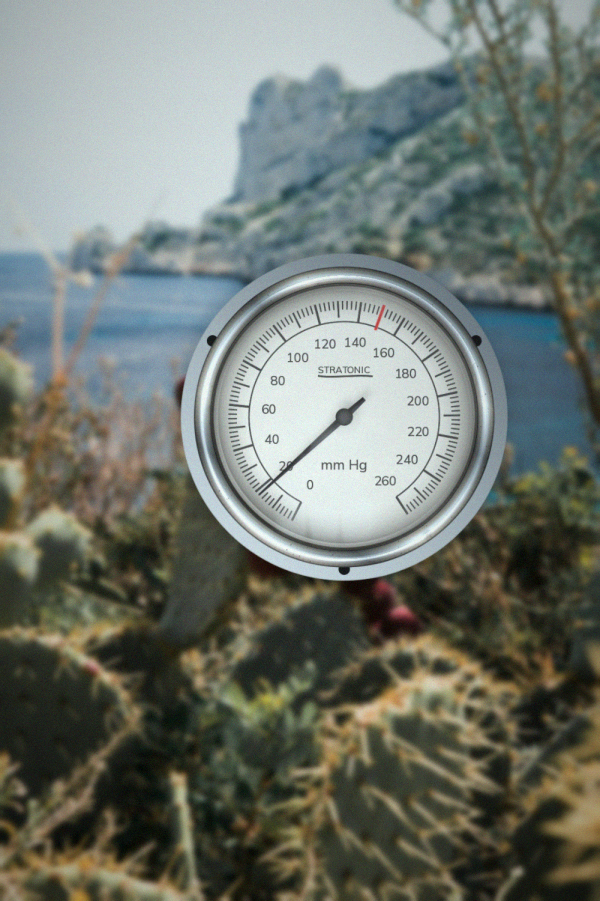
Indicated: 18 (mmHg)
